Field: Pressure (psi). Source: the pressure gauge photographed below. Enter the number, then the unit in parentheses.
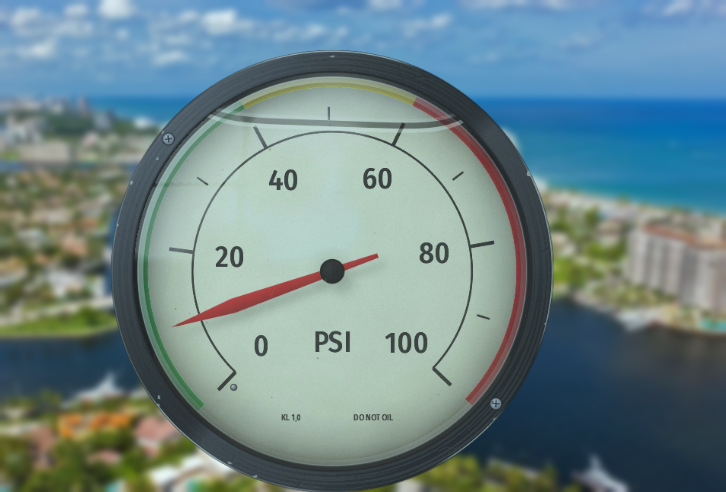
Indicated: 10 (psi)
